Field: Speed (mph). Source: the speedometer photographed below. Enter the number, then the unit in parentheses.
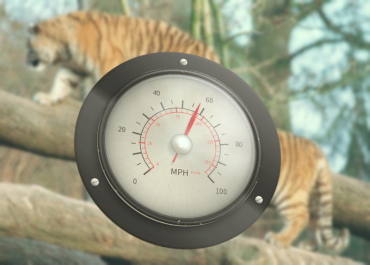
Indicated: 57.5 (mph)
